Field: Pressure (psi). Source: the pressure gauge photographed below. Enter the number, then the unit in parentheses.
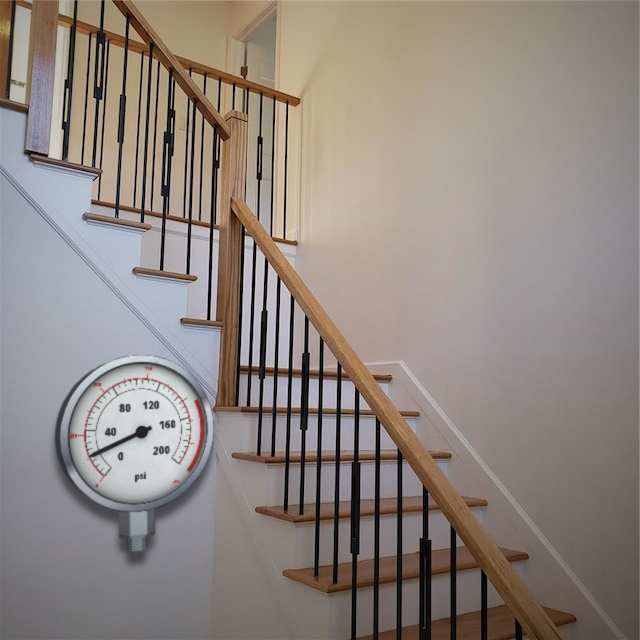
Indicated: 20 (psi)
